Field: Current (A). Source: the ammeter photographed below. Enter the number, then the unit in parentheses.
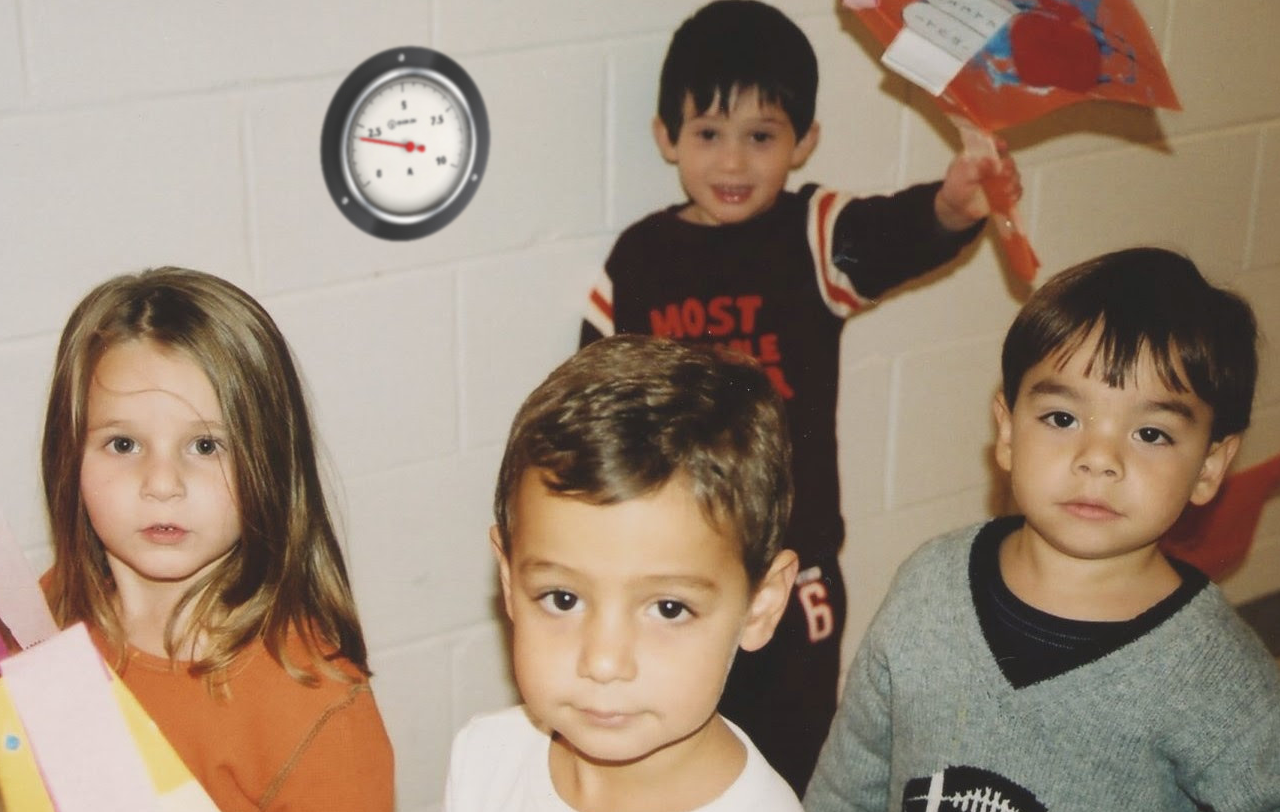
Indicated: 2 (A)
